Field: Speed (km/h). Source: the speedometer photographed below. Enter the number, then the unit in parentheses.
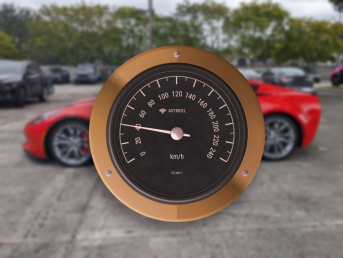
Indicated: 40 (km/h)
